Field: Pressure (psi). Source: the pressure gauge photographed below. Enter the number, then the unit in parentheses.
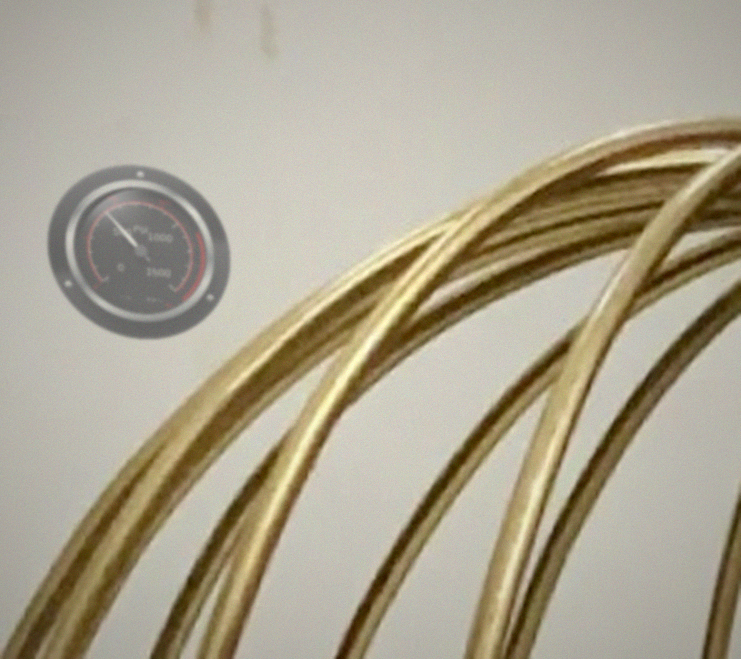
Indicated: 500 (psi)
